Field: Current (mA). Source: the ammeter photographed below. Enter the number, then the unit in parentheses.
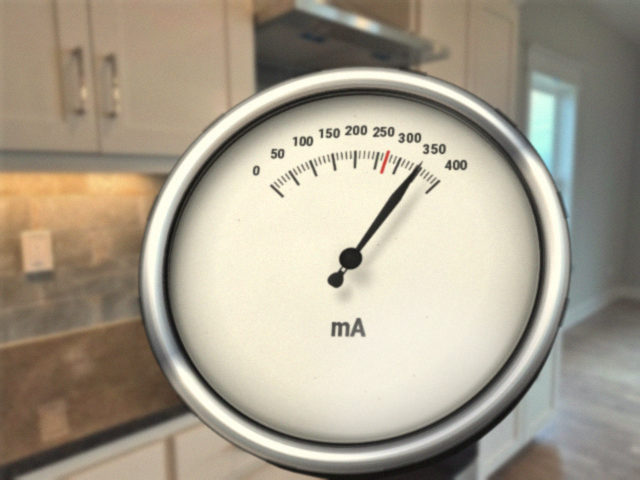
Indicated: 350 (mA)
